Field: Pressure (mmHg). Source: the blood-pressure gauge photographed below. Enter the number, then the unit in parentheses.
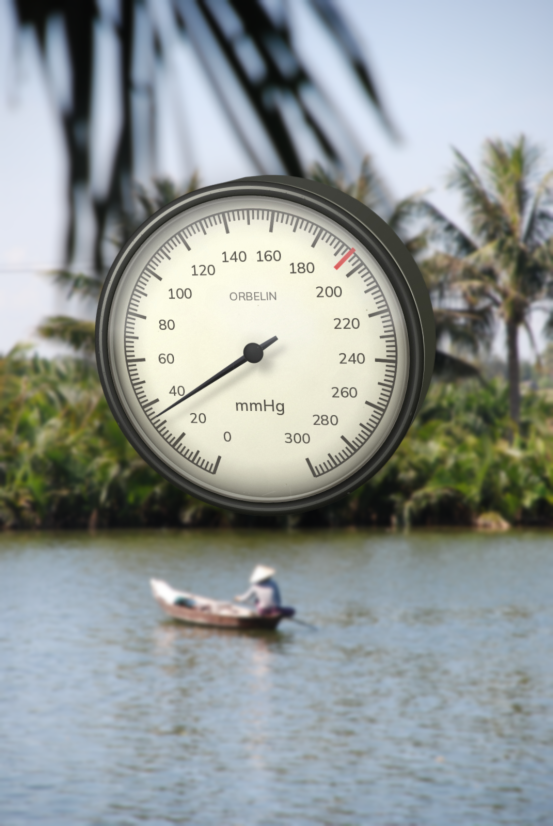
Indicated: 34 (mmHg)
